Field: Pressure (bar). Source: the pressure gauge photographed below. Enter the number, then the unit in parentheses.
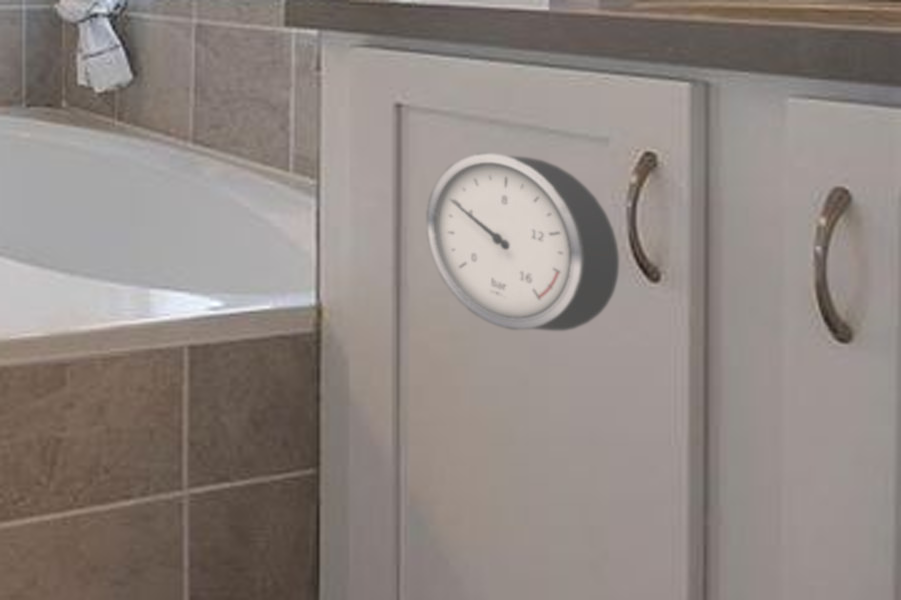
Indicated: 4 (bar)
